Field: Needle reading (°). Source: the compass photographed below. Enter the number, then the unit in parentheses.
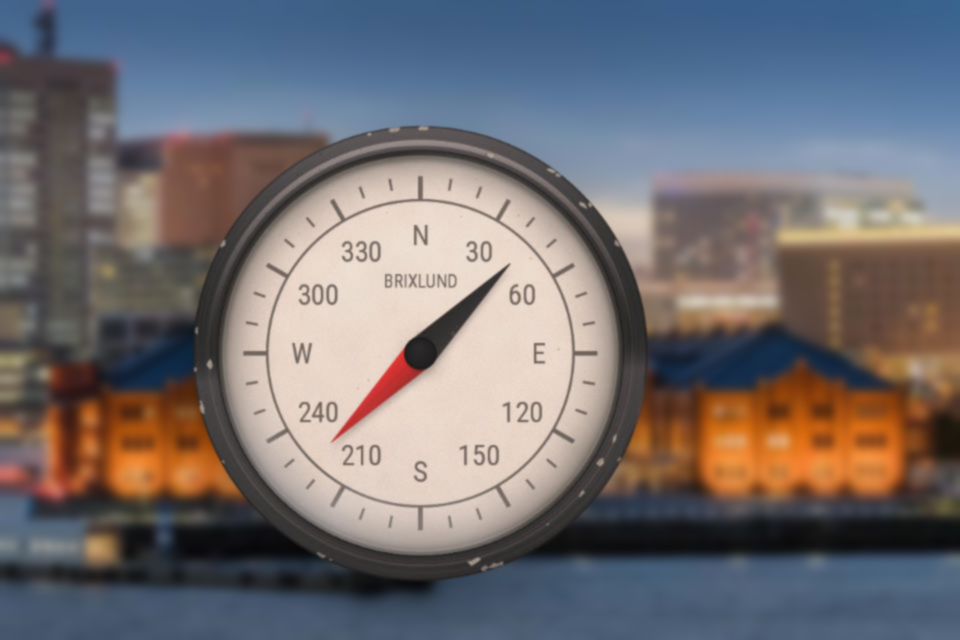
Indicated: 225 (°)
